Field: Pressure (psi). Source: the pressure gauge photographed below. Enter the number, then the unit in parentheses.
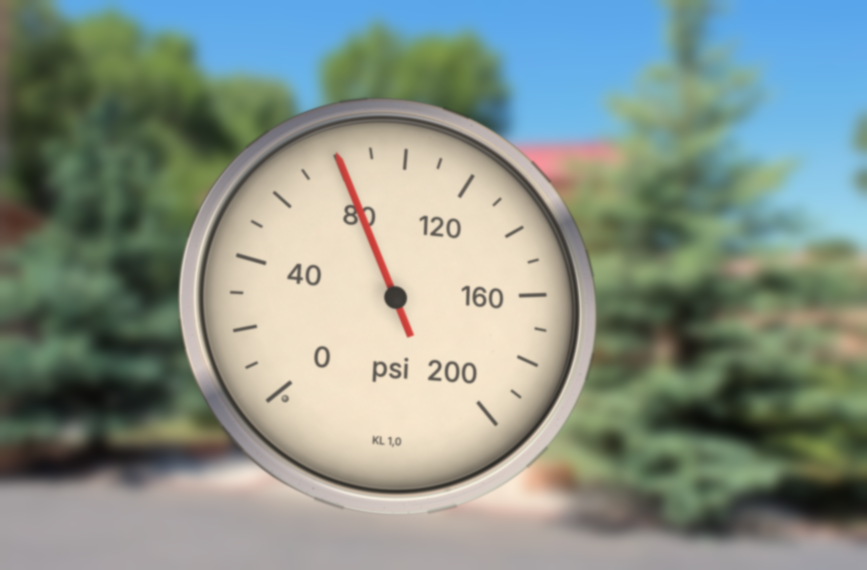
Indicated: 80 (psi)
